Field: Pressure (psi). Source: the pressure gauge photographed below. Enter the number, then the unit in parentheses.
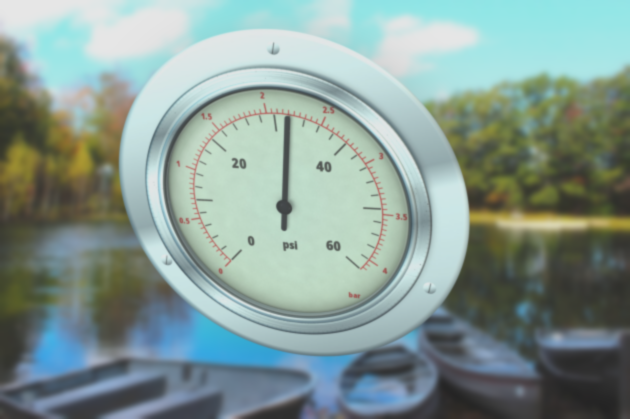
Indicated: 32 (psi)
